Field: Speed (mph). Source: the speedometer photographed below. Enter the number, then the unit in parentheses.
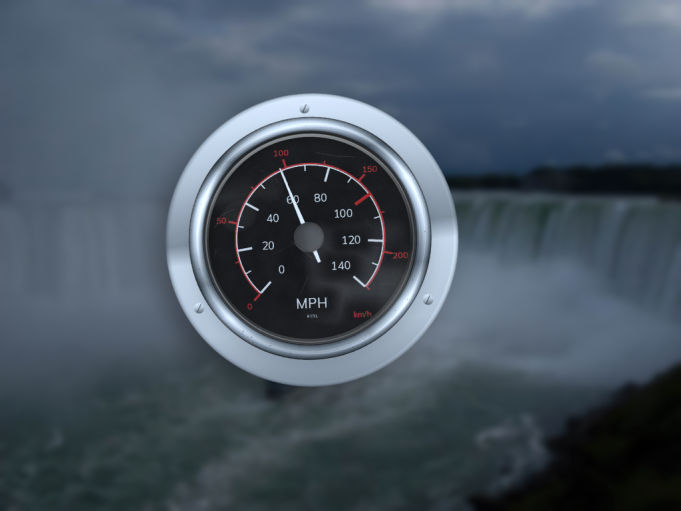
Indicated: 60 (mph)
